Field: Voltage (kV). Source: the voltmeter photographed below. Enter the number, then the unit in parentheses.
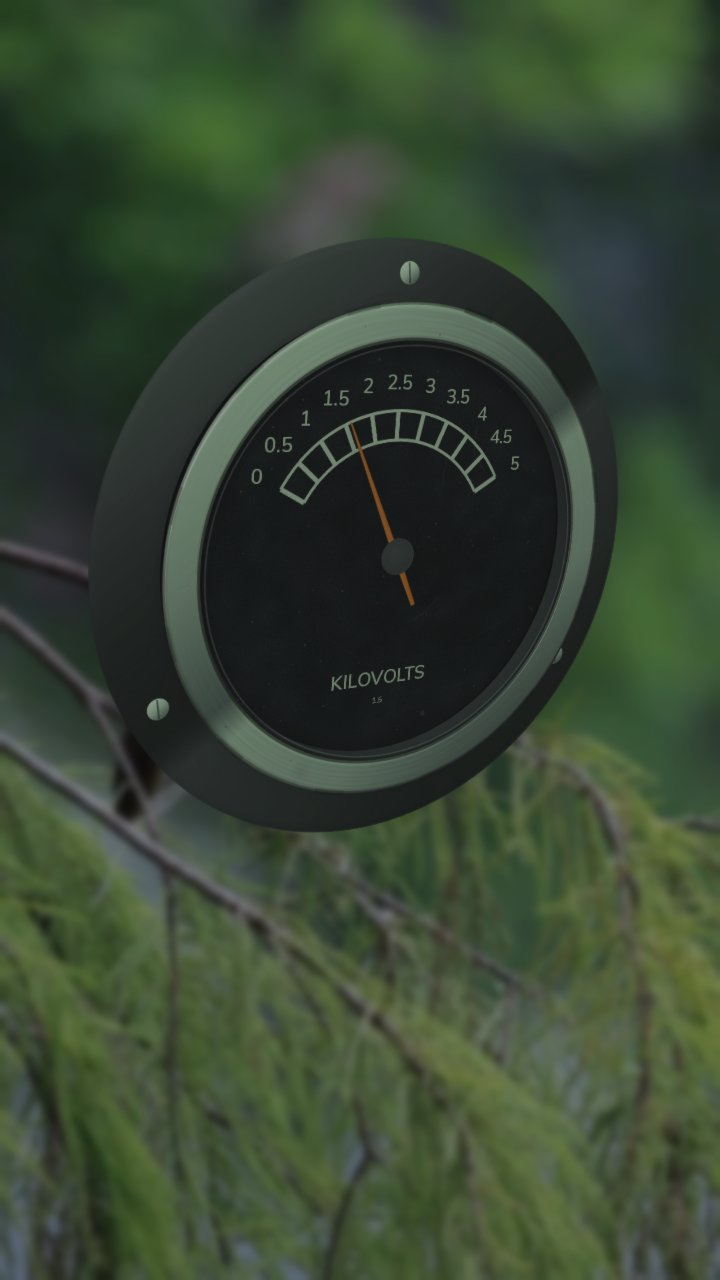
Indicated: 1.5 (kV)
